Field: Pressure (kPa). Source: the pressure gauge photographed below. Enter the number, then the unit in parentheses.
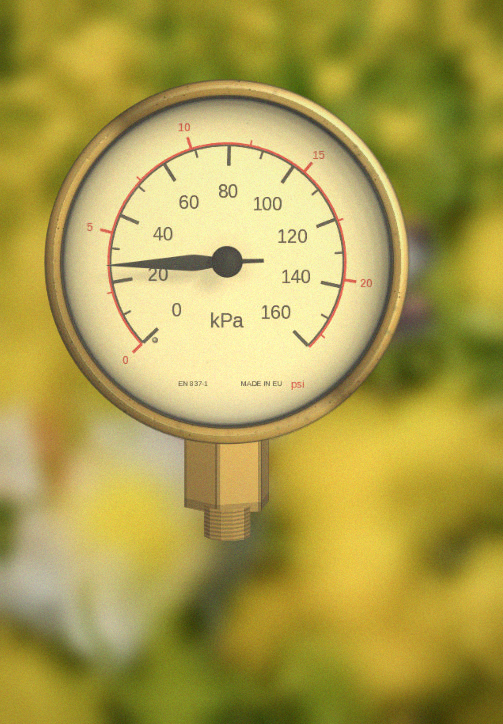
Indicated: 25 (kPa)
